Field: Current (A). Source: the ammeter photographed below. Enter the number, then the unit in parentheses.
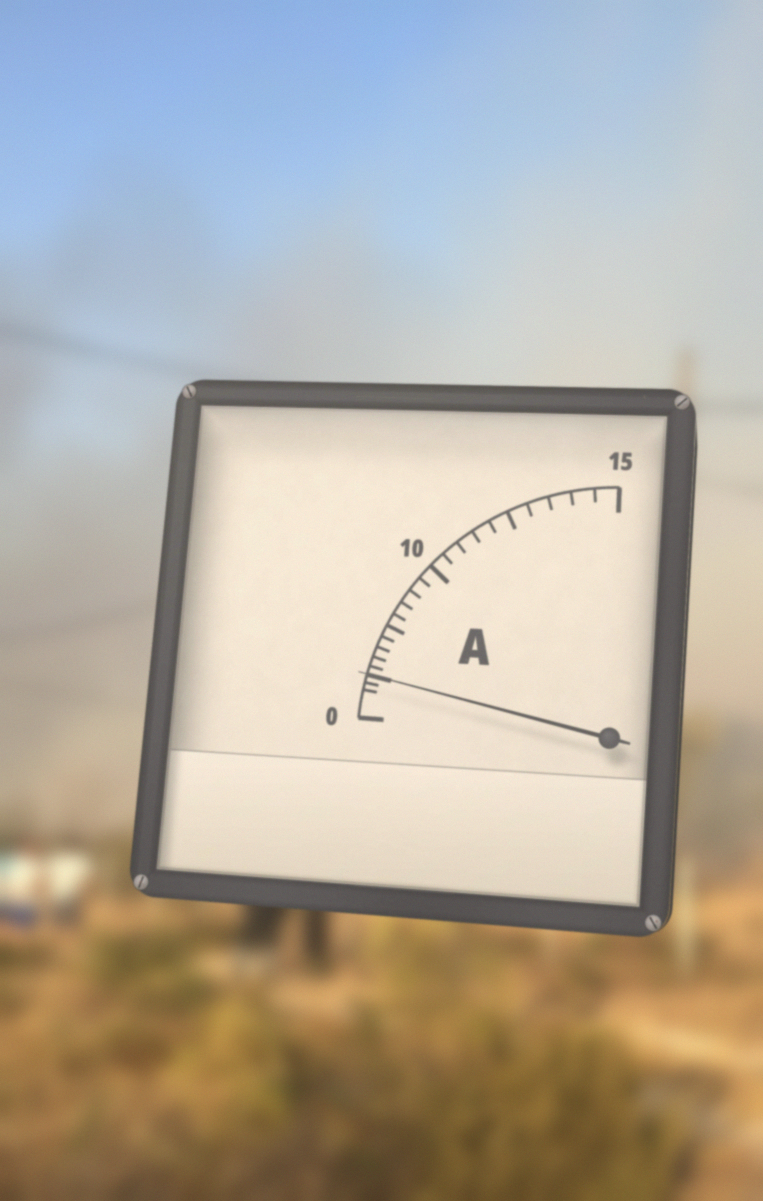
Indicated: 5 (A)
